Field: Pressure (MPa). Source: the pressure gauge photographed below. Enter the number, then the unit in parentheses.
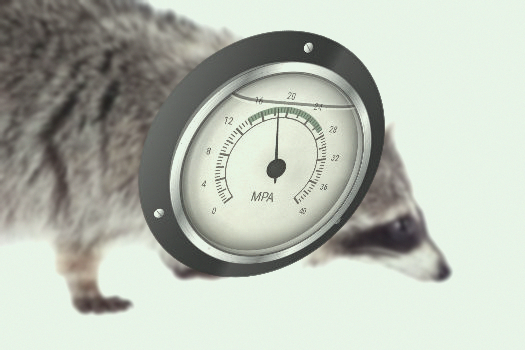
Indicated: 18 (MPa)
